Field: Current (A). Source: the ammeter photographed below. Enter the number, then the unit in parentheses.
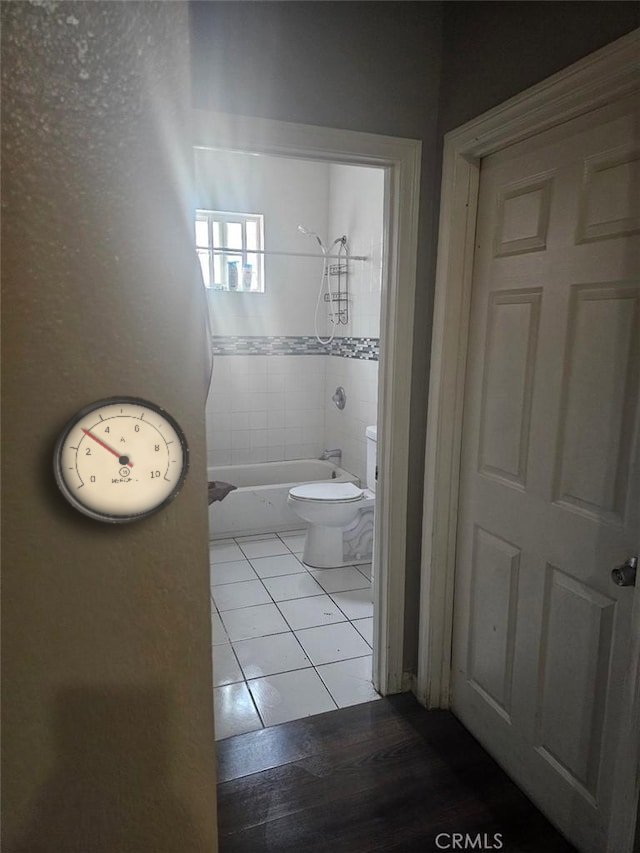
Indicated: 3 (A)
